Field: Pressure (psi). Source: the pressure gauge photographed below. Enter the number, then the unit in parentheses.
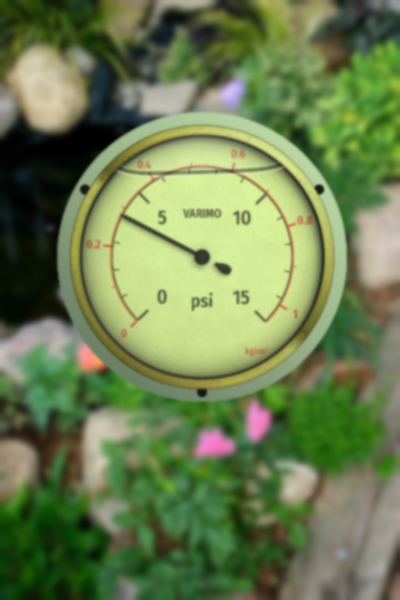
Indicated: 4 (psi)
